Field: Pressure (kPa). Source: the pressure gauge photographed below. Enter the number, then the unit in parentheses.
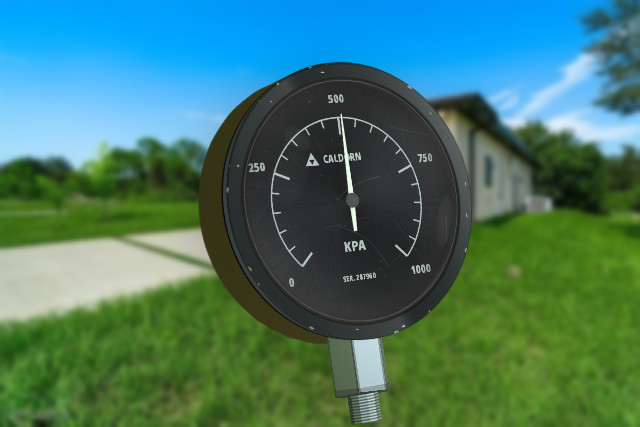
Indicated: 500 (kPa)
